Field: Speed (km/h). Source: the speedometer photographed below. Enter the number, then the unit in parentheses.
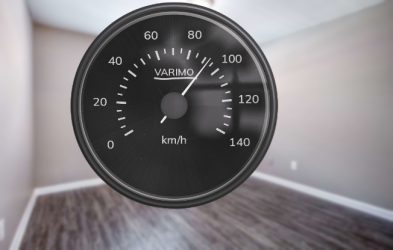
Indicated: 92.5 (km/h)
